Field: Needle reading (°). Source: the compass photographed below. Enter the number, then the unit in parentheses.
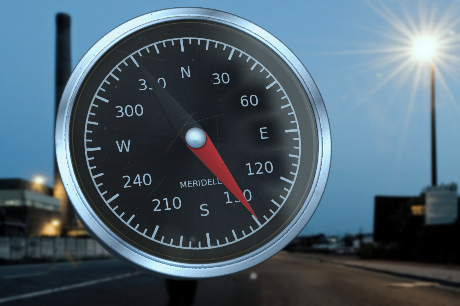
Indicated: 150 (°)
